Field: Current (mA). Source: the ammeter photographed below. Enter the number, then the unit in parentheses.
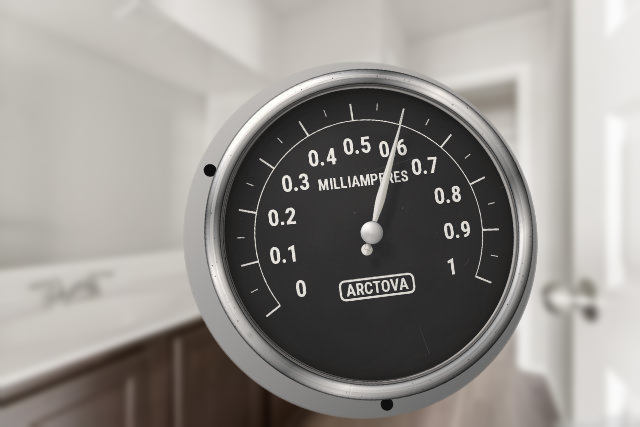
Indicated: 0.6 (mA)
